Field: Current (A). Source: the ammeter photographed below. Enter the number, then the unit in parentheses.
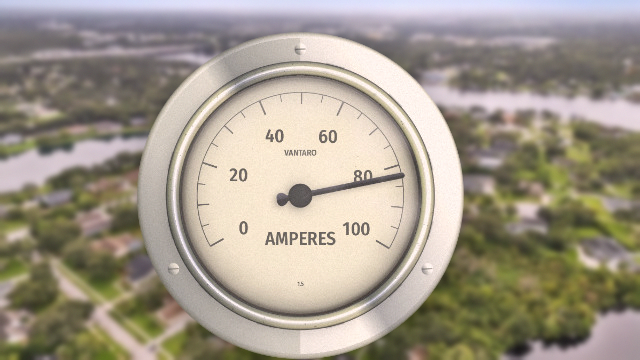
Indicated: 82.5 (A)
